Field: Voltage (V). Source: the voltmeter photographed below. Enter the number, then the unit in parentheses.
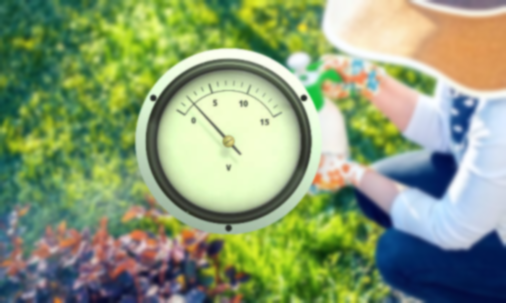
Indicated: 2 (V)
